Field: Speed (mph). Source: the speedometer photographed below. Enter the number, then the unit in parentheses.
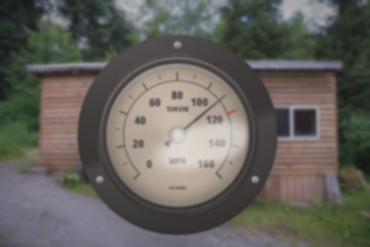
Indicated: 110 (mph)
